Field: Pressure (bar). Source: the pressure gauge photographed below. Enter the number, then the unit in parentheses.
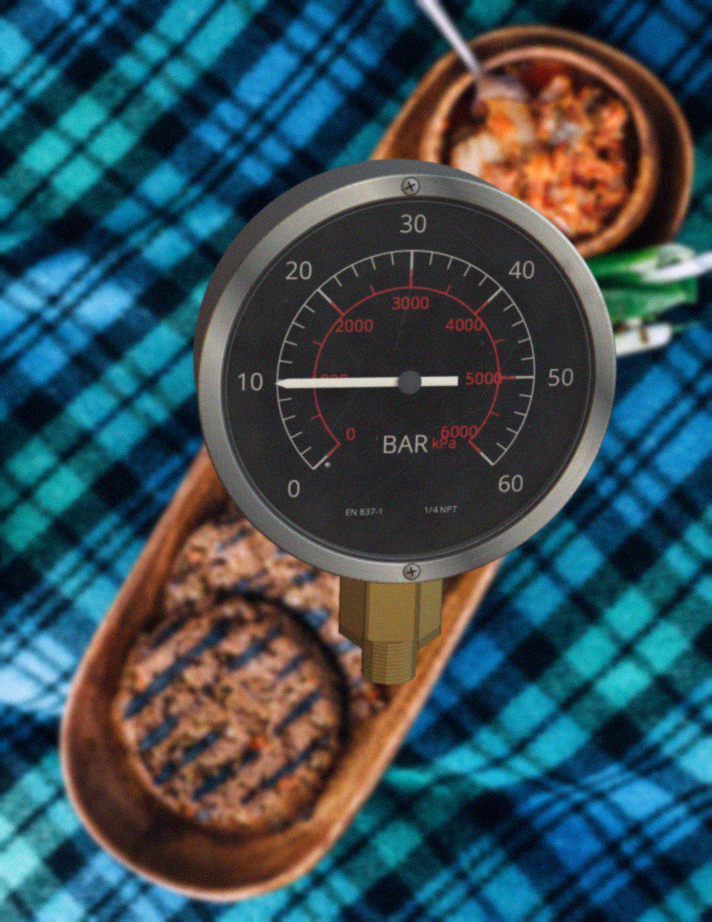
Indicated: 10 (bar)
